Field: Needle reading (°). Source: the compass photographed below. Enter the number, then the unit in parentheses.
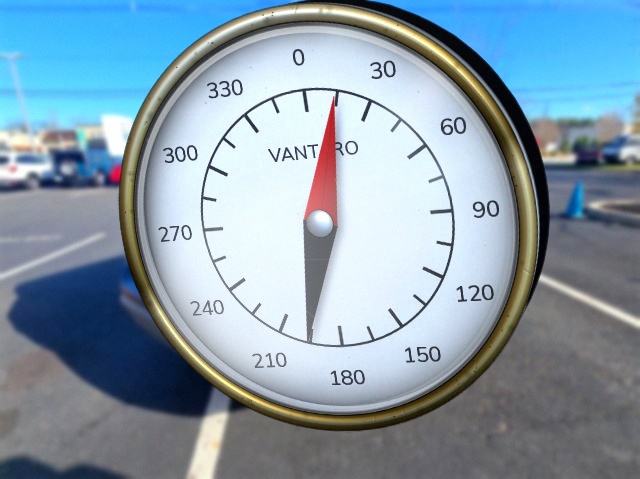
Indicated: 15 (°)
